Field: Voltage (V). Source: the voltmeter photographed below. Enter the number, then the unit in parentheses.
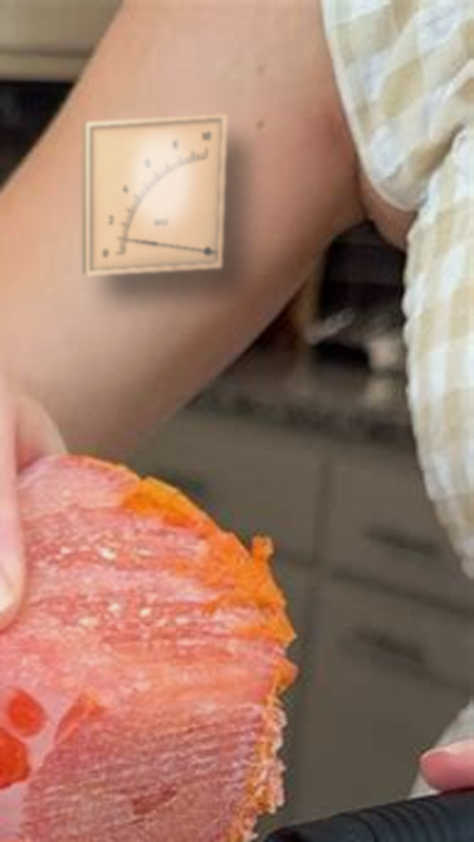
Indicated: 1 (V)
